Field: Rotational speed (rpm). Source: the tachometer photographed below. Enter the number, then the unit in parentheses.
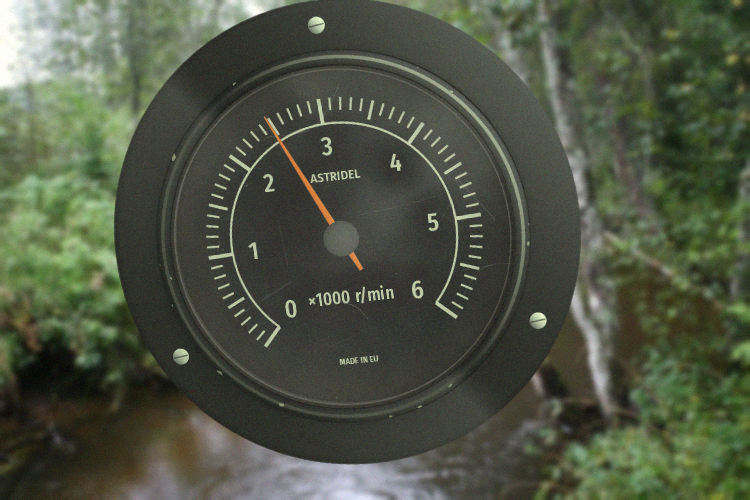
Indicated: 2500 (rpm)
